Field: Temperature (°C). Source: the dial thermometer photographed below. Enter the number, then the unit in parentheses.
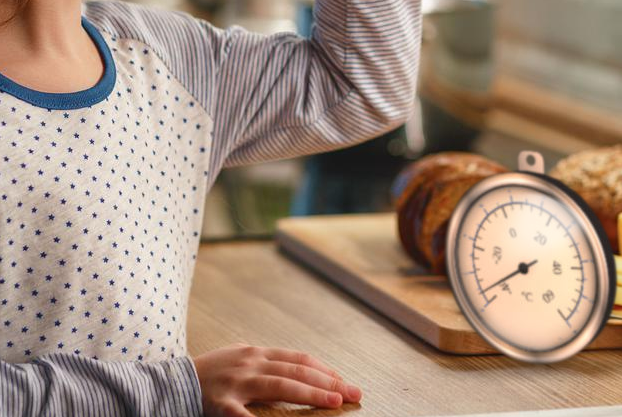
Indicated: -36 (°C)
